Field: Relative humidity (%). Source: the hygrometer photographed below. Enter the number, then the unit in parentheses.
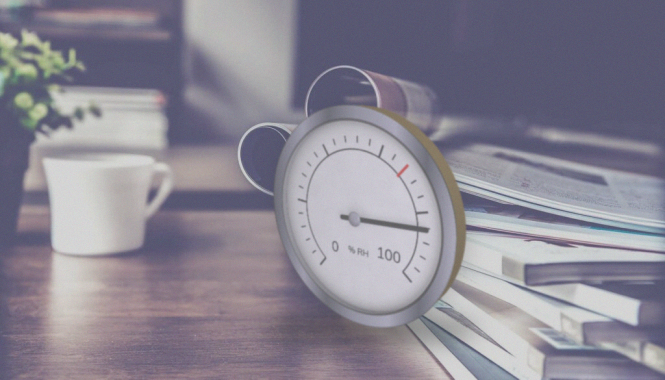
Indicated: 84 (%)
